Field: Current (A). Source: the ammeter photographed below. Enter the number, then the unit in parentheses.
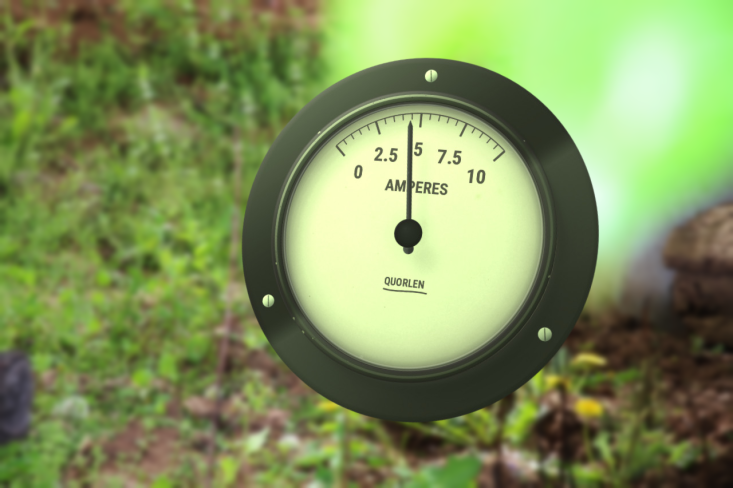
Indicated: 4.5 (A)
